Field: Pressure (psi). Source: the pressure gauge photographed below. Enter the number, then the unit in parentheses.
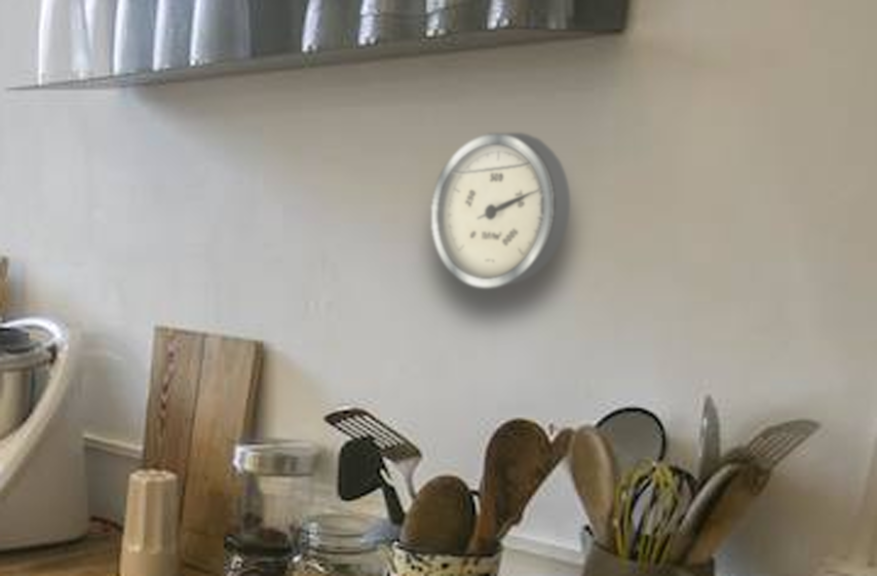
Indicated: 750 (psi)
